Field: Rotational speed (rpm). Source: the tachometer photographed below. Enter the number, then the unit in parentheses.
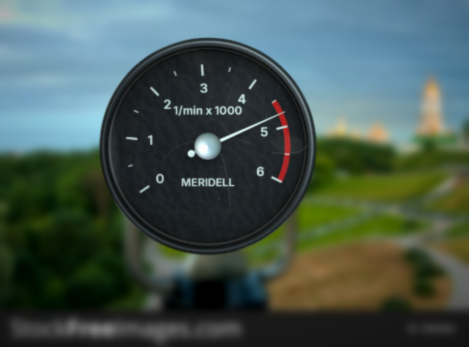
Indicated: 4750 (rpm)
